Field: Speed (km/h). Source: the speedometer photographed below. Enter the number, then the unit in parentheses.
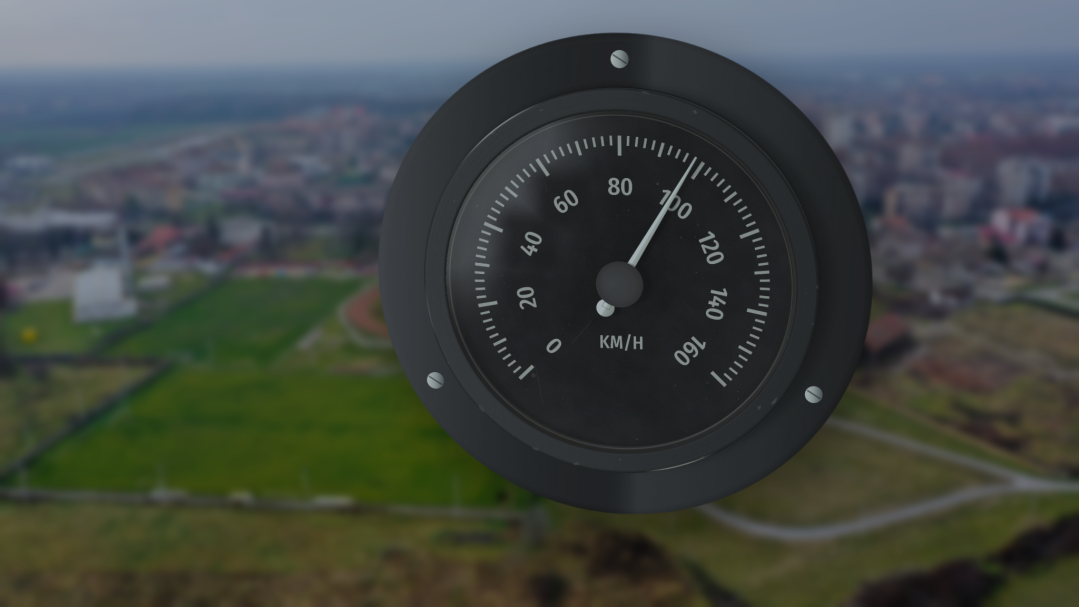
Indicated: 98 (km/h)
